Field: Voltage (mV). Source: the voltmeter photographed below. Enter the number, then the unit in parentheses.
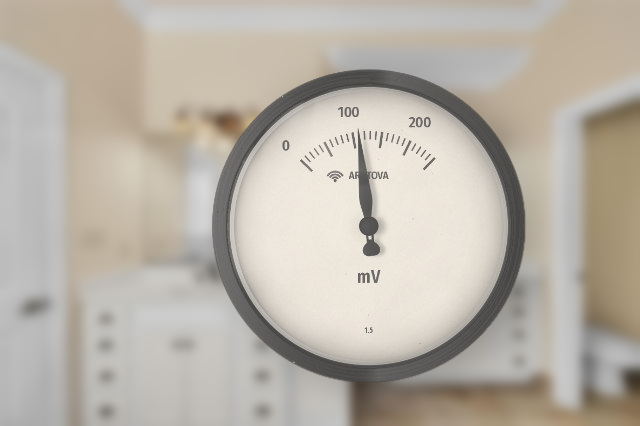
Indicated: 110 (mV)
